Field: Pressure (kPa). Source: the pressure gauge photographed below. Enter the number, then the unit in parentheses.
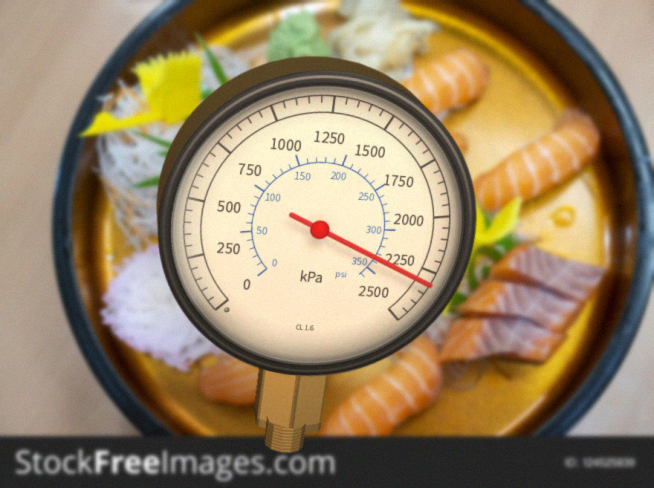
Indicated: 2300 (kPa)
